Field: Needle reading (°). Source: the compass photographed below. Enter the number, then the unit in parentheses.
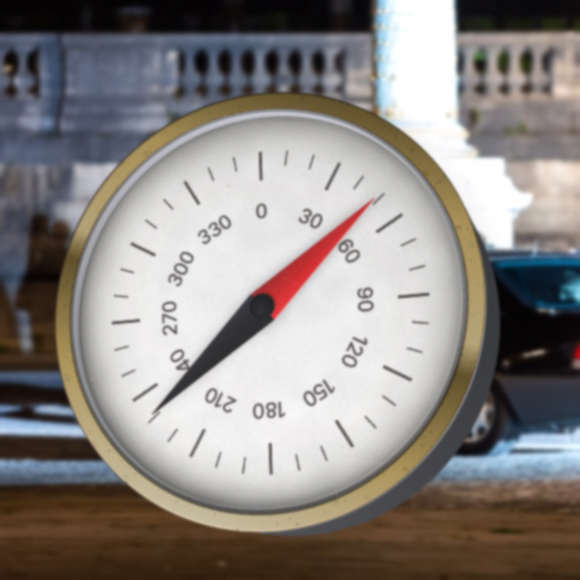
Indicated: 50 (°)
